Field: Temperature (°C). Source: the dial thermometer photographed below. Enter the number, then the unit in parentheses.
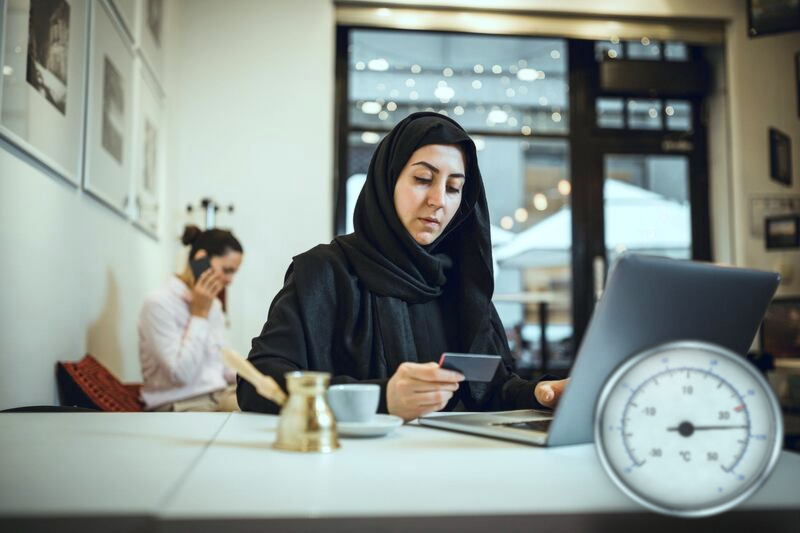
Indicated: 35 (°C)
